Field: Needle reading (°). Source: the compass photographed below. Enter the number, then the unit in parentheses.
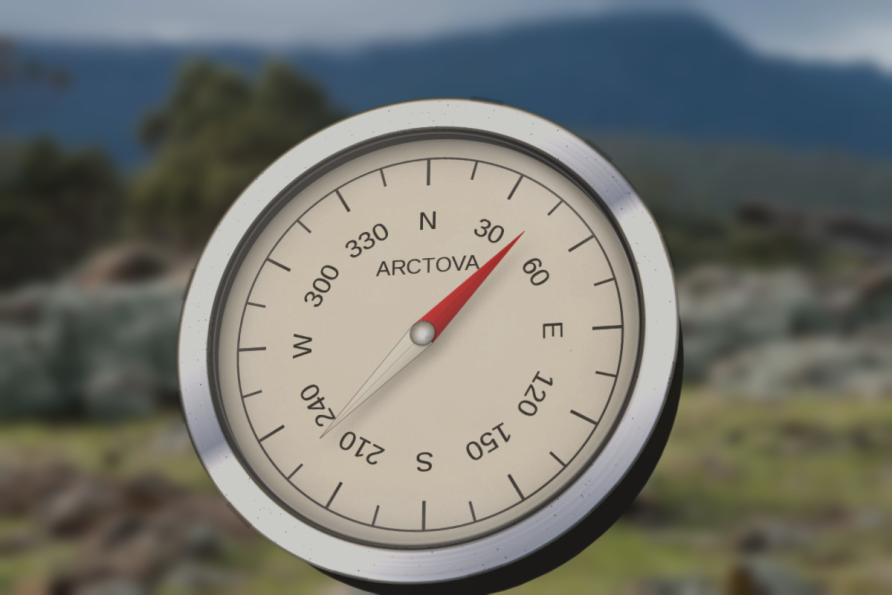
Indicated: 45 (°)
